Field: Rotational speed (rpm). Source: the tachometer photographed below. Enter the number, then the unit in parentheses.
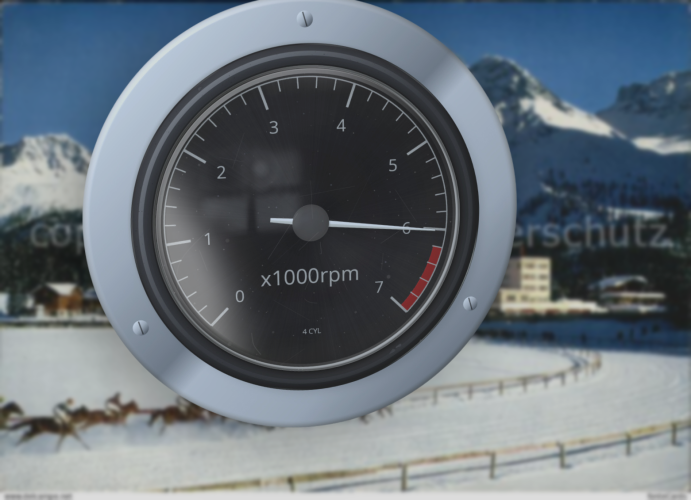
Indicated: 6000 (rpm)
